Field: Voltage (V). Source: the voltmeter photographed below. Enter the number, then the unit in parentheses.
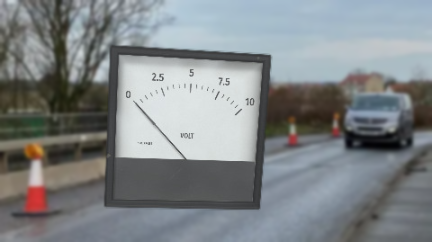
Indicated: 0 (V)
